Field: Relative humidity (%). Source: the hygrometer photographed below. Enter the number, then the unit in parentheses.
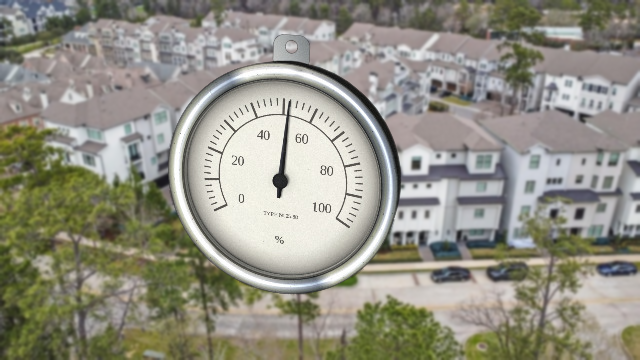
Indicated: 52 (%)
